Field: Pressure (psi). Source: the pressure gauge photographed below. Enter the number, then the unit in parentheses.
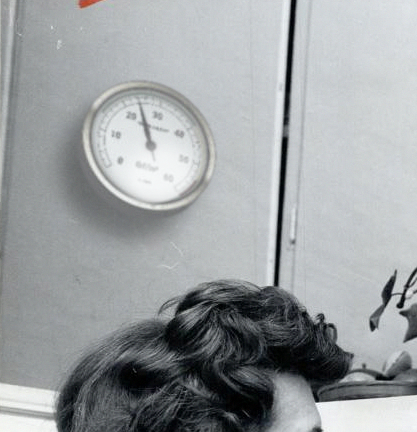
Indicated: 24 (psi)
